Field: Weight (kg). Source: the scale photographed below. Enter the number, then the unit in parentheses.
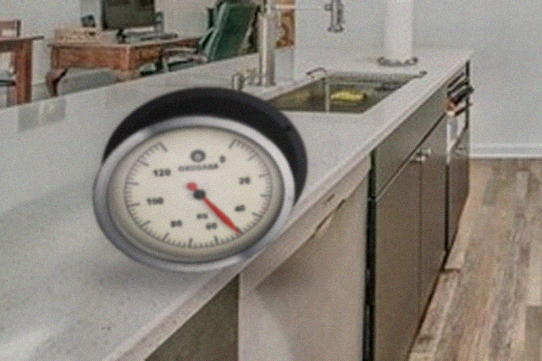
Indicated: 50 (kg)
